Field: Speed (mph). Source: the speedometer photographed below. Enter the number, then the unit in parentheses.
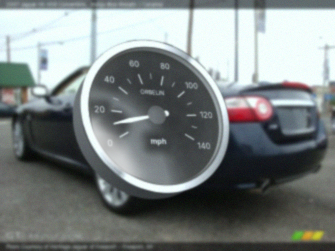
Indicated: 10 (mph)
